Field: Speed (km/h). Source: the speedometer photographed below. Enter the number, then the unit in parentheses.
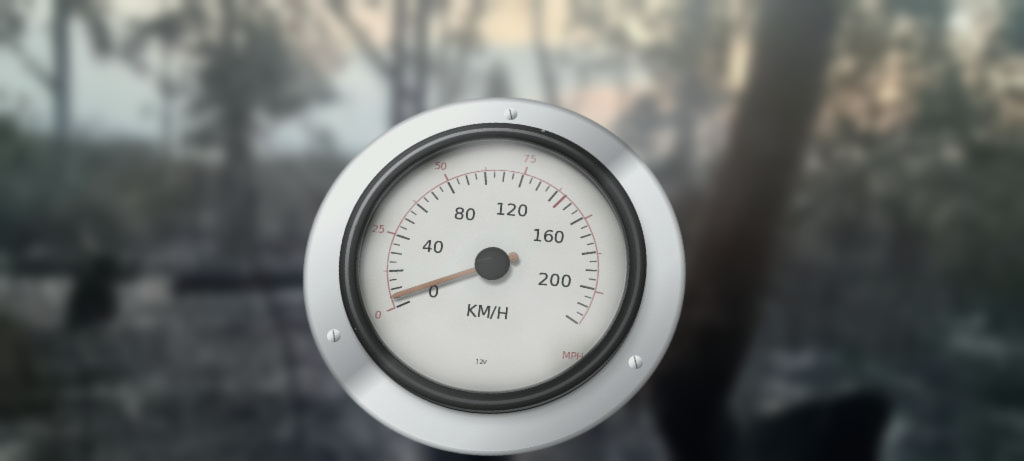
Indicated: 5 (km/h)
